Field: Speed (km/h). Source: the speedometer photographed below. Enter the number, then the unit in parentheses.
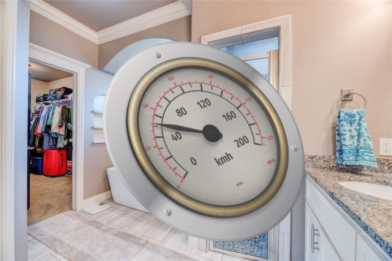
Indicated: 50 (km/h)
